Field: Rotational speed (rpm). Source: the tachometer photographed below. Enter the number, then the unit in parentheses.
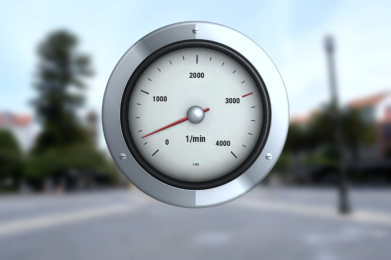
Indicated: 300 (rpm)
